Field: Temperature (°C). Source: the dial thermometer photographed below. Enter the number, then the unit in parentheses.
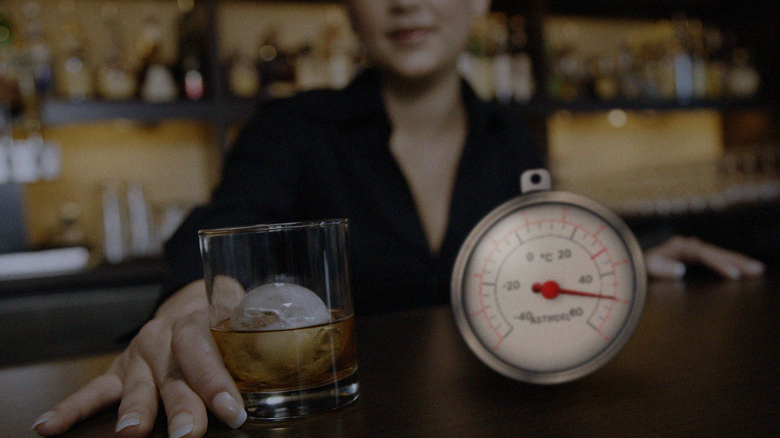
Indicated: 48 (°C)
